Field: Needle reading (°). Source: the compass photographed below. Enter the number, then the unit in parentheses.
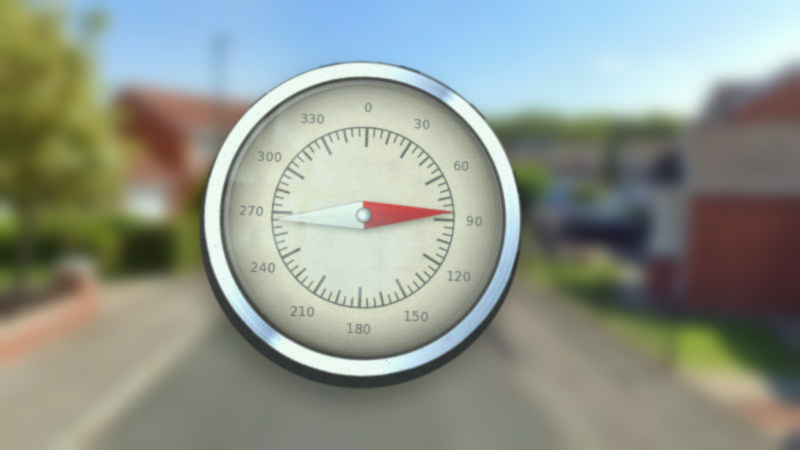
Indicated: 85 (°)
